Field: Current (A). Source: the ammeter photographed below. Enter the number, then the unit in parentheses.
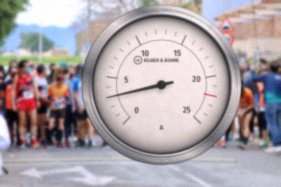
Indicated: 3 (A)
